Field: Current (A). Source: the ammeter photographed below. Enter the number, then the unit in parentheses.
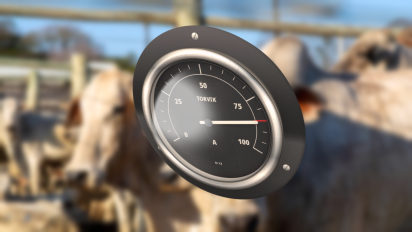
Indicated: 85 (A)
